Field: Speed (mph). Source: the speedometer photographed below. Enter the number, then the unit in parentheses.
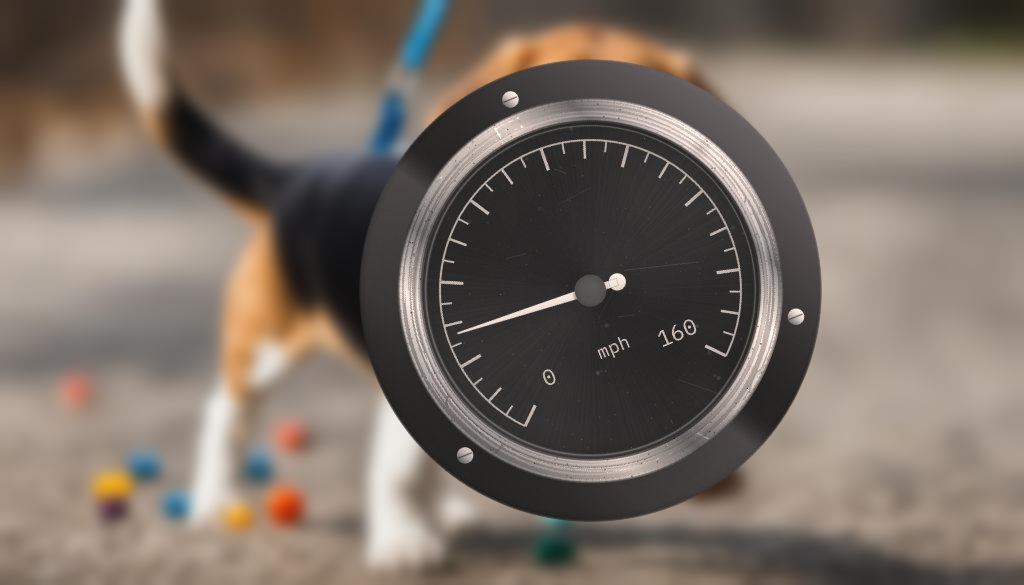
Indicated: 27.5 (mph)
